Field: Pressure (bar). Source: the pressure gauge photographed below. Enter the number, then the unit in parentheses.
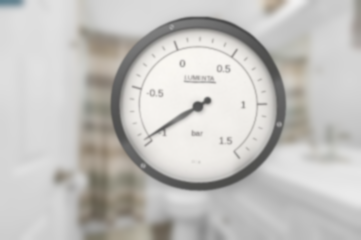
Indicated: -0.95 (bar)
